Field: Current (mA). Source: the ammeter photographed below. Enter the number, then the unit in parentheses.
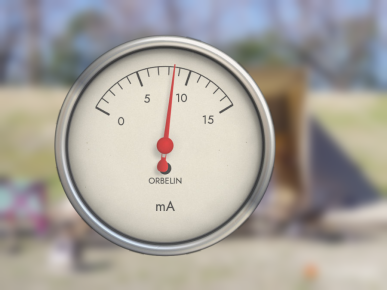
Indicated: 8.5 (mA)
